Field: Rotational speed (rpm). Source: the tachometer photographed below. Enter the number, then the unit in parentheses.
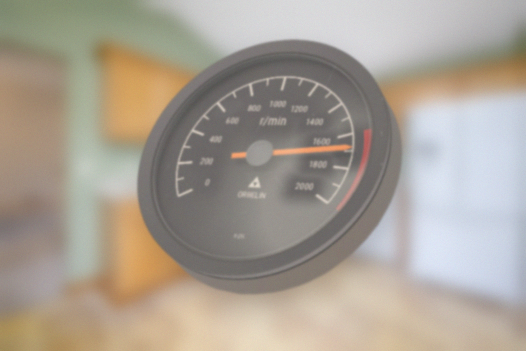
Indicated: 1700 (rpm)
